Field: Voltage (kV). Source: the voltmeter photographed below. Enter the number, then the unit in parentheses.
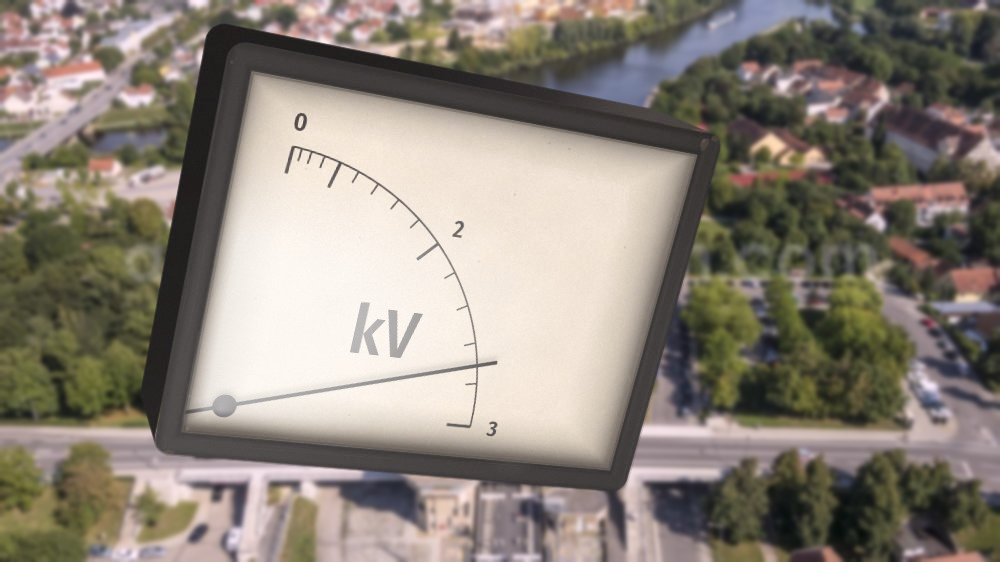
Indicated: 2.7 (kV)
